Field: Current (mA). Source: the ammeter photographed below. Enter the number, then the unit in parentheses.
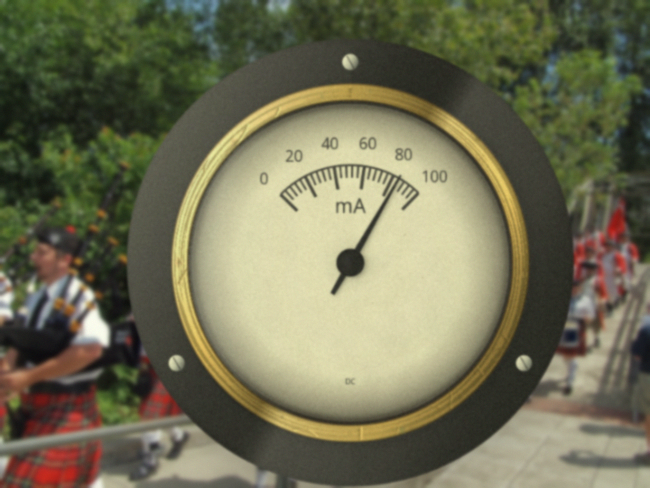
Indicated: 84 (mA)
